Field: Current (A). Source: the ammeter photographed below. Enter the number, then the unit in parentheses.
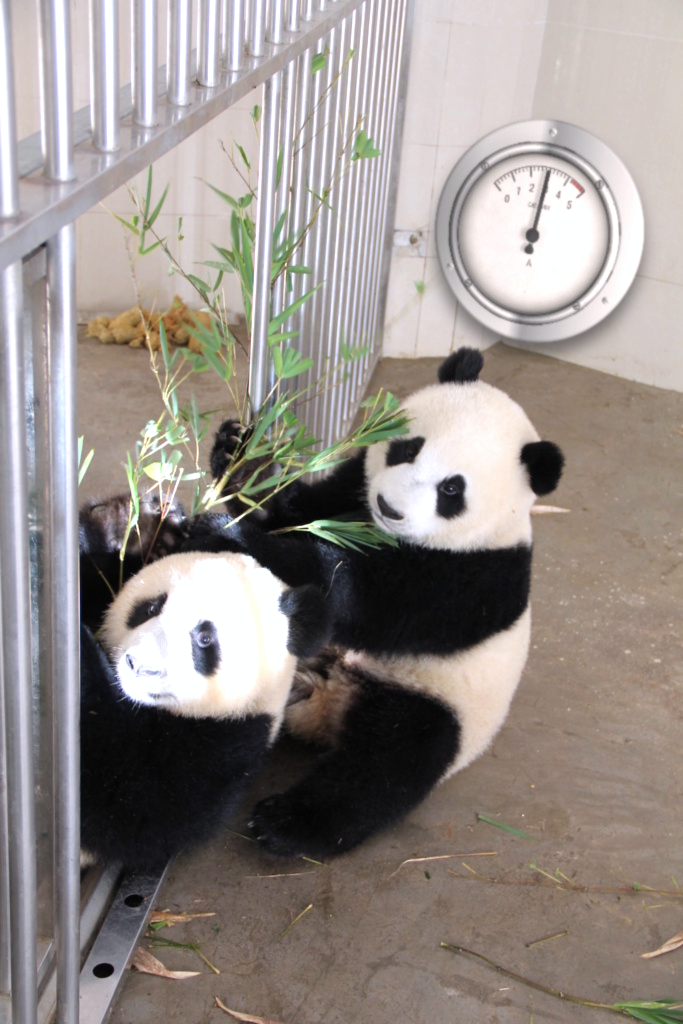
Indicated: 3 (A)
